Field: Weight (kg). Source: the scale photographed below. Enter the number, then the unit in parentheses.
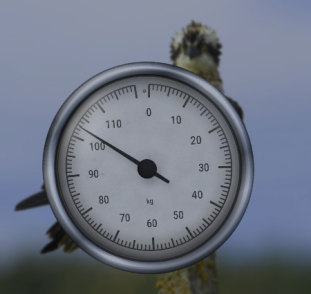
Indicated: 103 (kg)
